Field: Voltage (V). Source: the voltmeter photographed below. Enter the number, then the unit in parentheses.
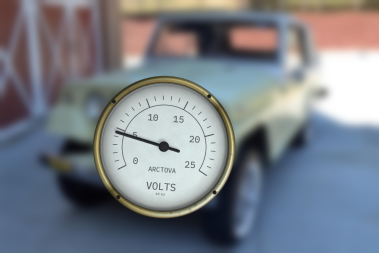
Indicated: 4.5 (V)
